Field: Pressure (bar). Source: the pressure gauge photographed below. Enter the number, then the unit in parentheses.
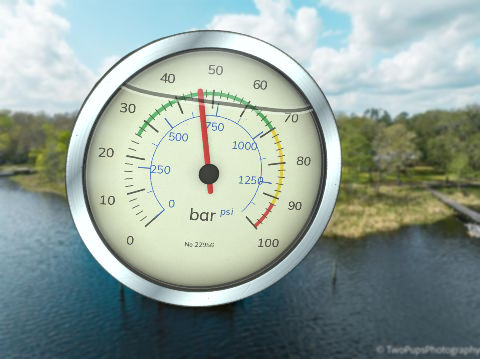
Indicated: 46 (bar)
